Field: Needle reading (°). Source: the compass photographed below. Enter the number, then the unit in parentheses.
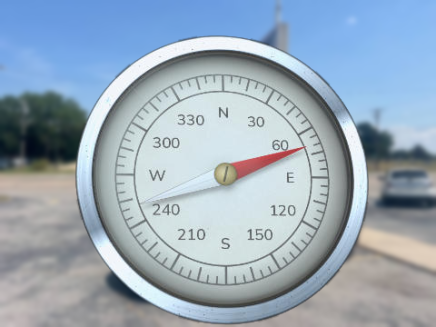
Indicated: 70 (°)
